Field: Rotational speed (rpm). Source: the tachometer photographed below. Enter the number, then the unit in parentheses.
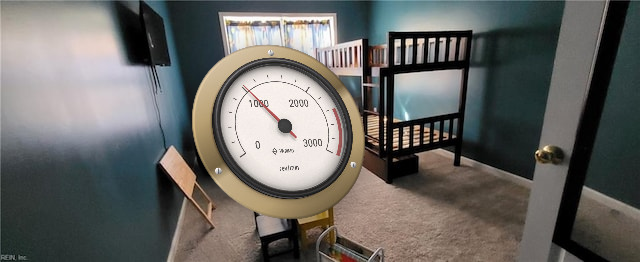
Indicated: 1000 (rpm)
